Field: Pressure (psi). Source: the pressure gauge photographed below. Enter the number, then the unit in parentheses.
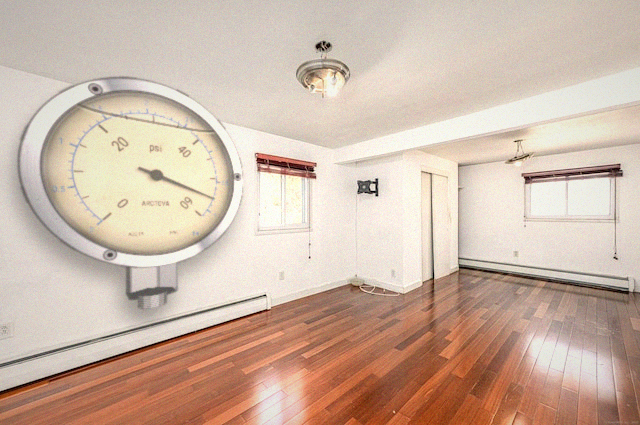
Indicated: 55 (psi)
